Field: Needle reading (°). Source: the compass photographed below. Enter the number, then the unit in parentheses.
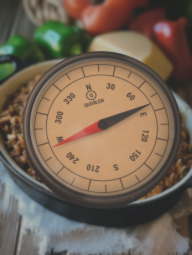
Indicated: 262.5 (°)
